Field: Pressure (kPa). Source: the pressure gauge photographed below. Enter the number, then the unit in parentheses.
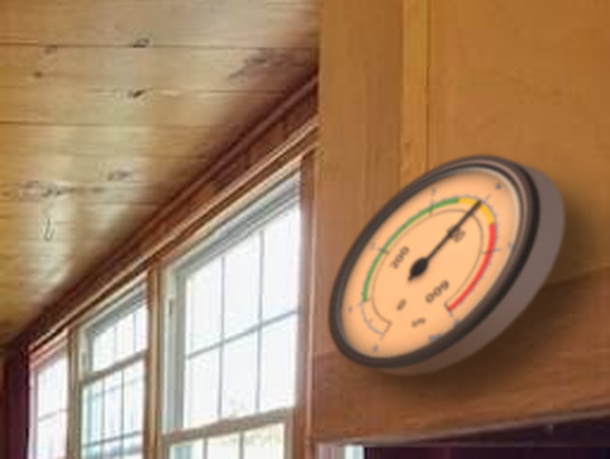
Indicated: 400 (kPa)
